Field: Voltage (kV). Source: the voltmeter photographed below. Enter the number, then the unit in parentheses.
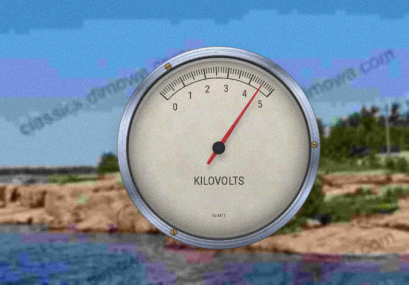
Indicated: 4.5 (kV)
